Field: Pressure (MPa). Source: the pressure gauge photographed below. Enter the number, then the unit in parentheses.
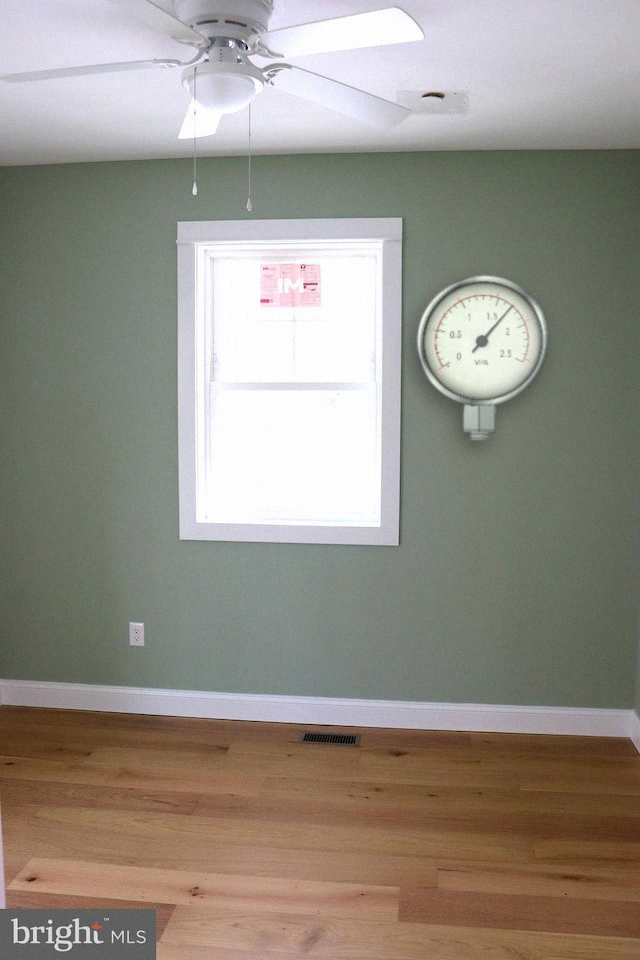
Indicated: 1.7 (MPa)
